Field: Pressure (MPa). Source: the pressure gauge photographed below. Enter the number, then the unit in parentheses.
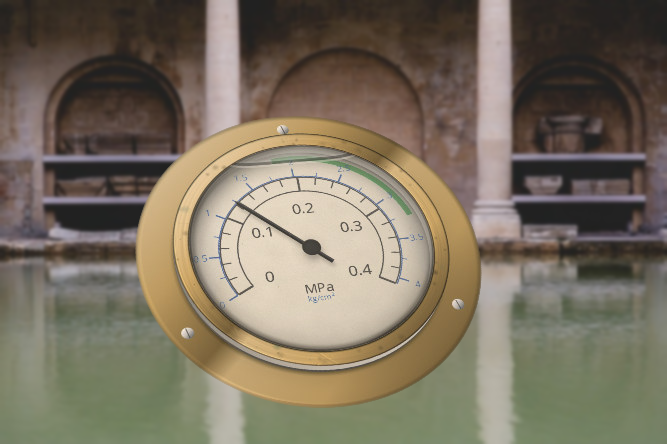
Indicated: 0.12 (MPa)
